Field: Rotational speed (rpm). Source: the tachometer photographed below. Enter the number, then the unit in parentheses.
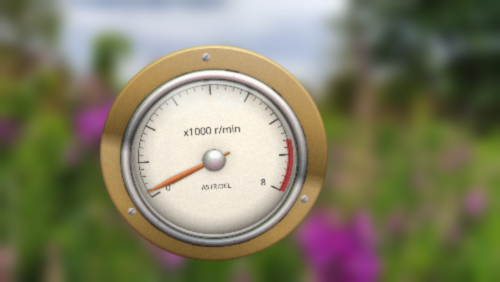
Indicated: 200 (rpm)
